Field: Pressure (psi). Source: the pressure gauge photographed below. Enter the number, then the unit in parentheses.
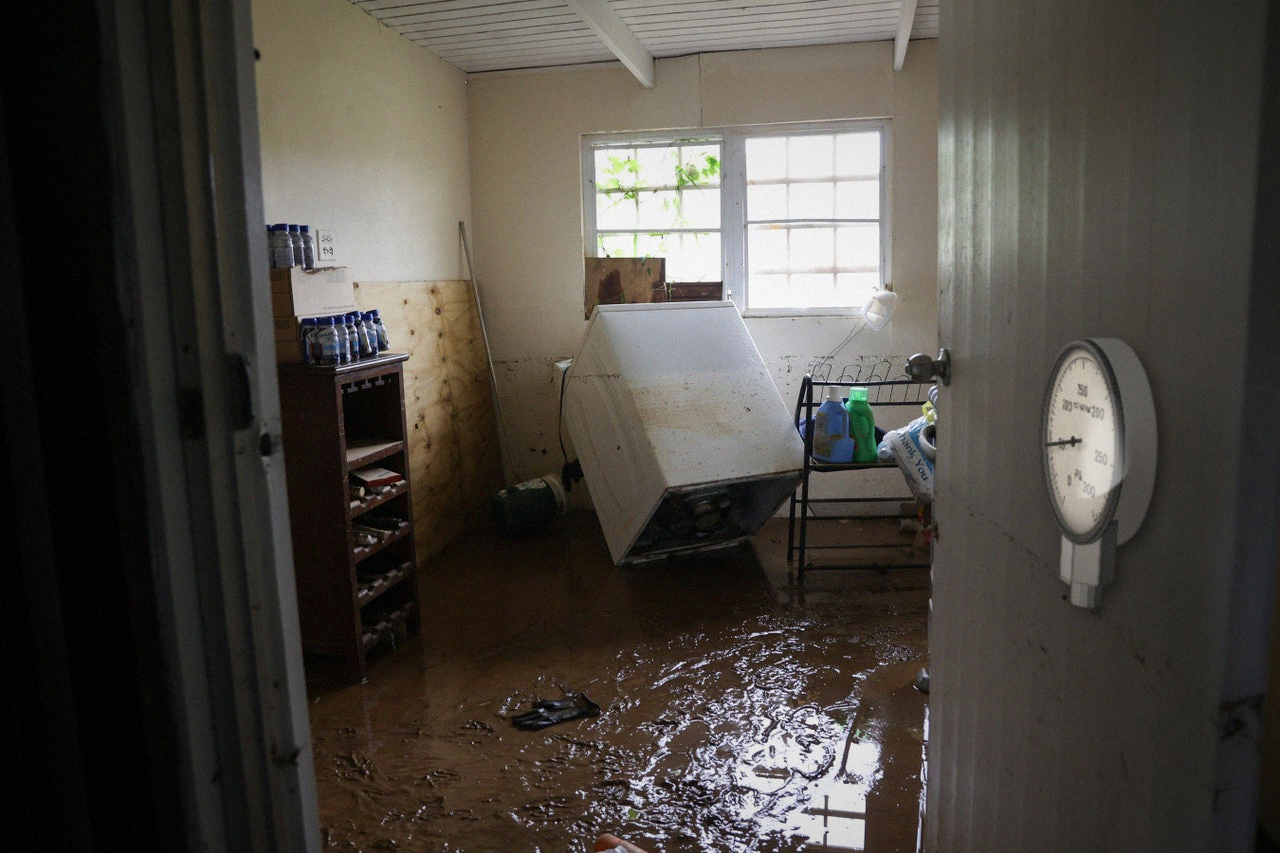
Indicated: 50 (psi)
